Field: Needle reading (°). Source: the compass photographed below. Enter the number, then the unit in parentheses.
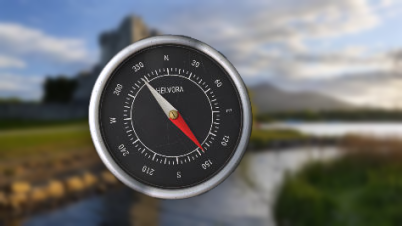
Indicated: 145 (°)
